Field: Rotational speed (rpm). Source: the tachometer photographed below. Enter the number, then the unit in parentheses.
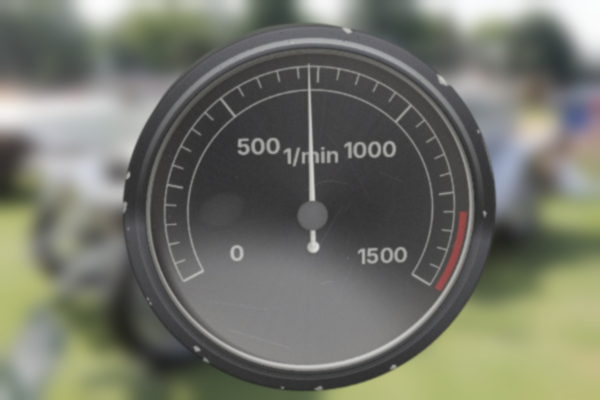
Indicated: 725 (rpm)
